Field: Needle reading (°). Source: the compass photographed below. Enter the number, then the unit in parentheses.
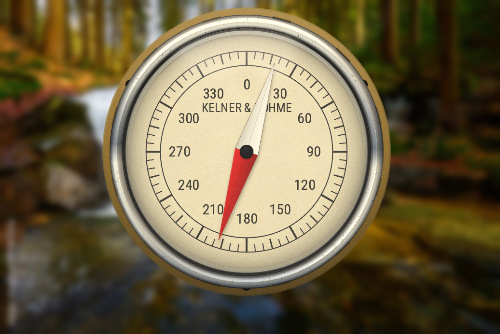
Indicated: 197.5 (°)
